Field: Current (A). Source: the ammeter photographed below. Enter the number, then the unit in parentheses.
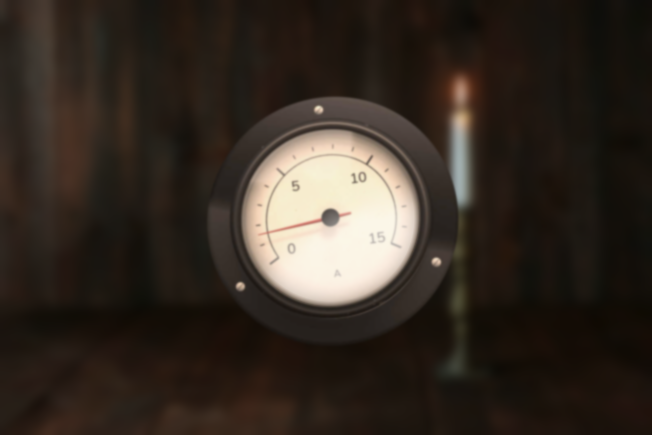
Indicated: 1.5 (A)
